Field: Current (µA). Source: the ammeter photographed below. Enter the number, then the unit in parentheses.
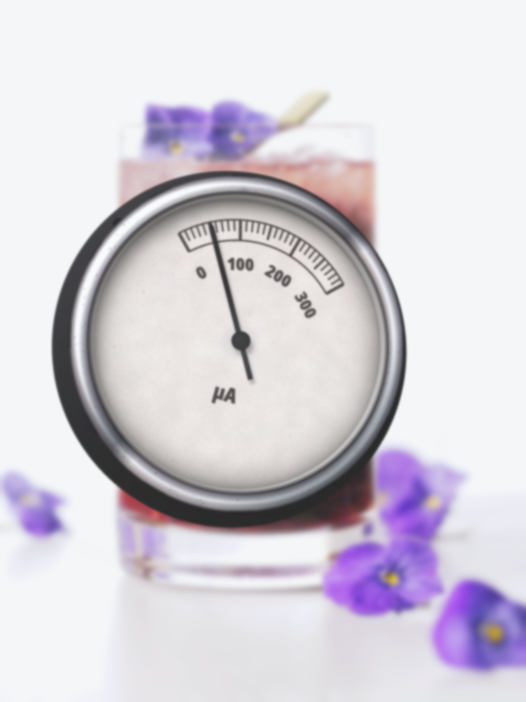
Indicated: 50 (µA)
